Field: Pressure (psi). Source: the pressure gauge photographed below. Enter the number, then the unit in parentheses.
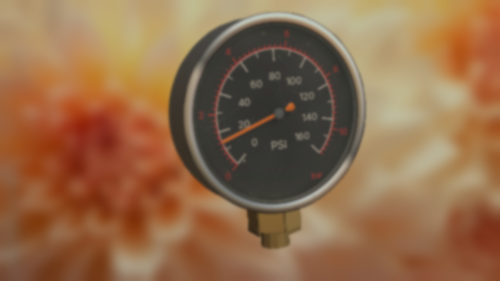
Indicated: 15 (psi)
